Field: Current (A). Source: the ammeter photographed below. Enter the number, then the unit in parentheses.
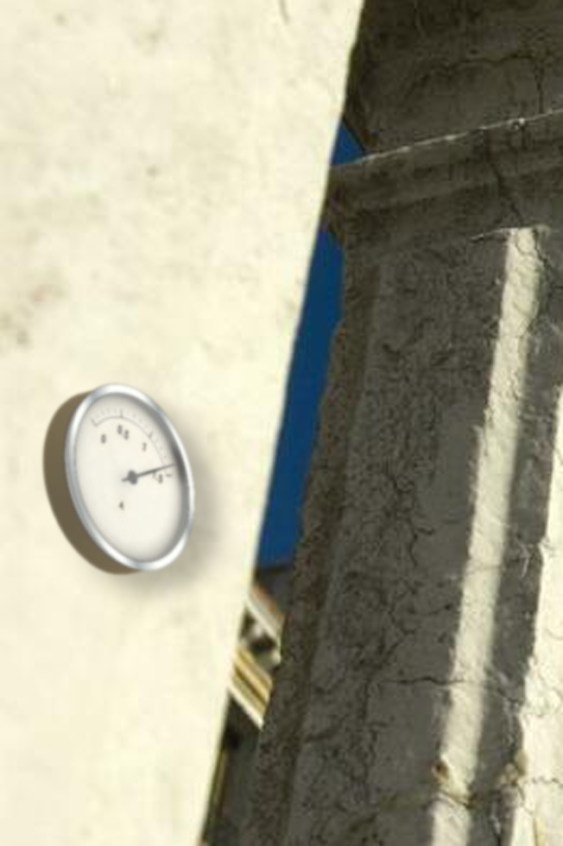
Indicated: 1.4 (A)
